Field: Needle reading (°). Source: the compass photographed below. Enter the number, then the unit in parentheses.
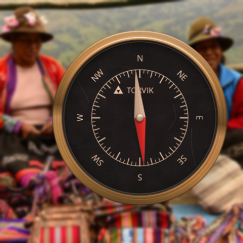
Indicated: 175 (°)
